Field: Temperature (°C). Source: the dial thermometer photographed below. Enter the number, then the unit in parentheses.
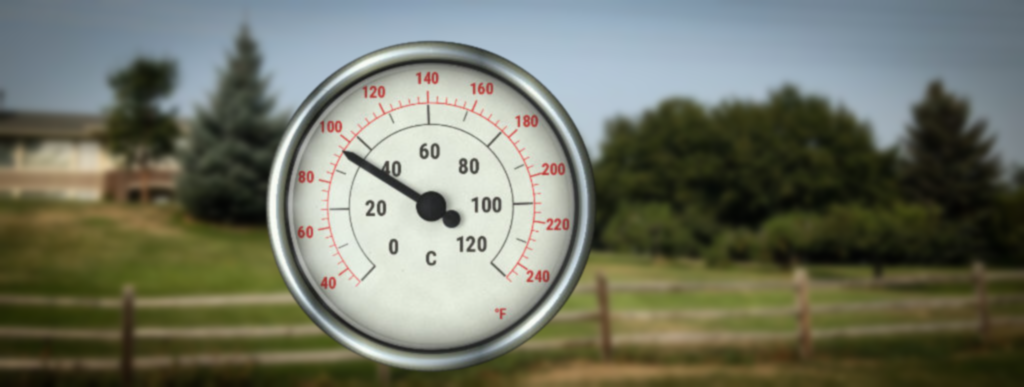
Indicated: 35 (°C)
